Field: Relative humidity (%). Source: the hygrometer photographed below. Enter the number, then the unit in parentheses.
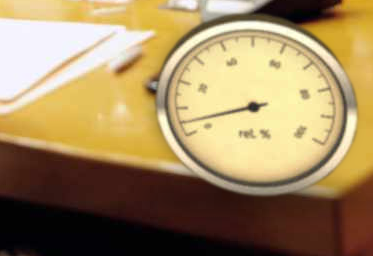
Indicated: 5 (%)
